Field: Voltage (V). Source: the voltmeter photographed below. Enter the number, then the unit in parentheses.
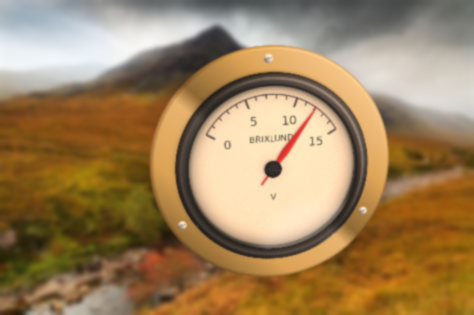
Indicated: 12 (V)
